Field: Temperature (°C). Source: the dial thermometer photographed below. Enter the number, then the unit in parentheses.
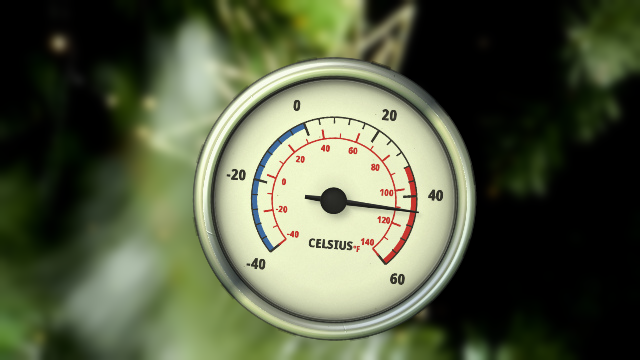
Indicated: 44 (°C)
